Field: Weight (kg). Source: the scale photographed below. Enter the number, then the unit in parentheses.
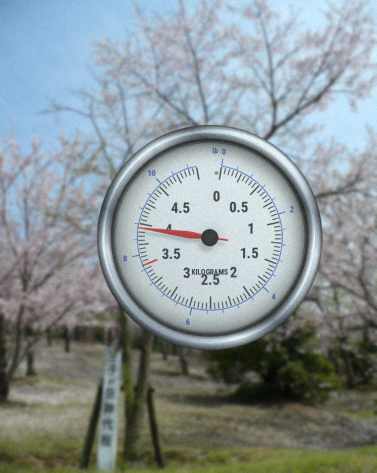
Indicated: 3.95 (kg)
